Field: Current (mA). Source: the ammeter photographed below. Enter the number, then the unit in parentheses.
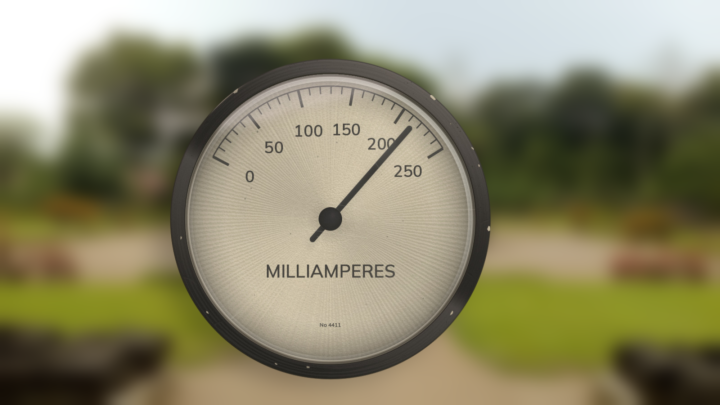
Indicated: 215 (mA)
